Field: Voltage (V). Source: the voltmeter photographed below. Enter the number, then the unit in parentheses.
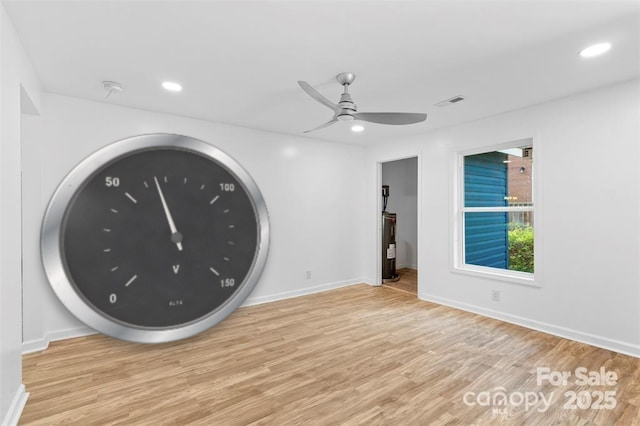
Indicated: 65 (V)
